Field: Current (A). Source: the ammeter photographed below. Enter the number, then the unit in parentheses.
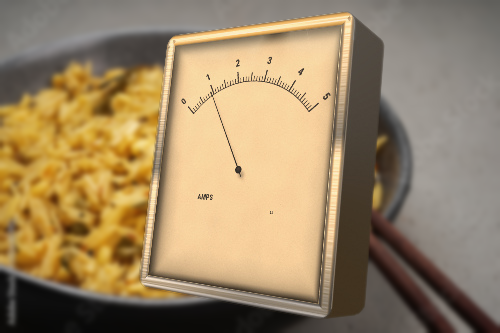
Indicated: 1 (A)
